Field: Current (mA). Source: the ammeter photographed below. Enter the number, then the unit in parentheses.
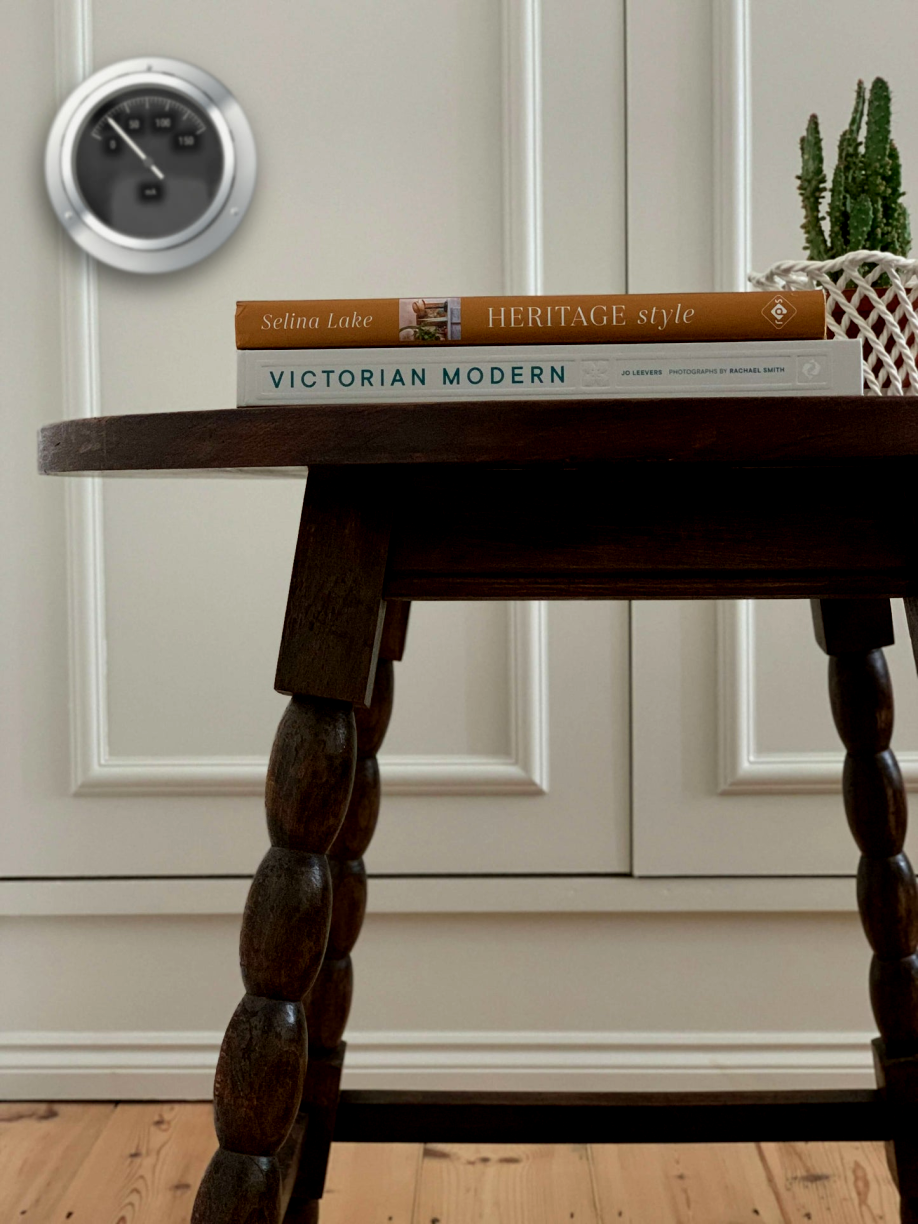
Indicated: 25 (mA)
